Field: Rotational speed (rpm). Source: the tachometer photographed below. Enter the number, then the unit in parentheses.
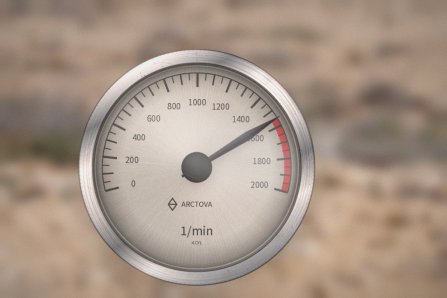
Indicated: 1550 (rpm)
